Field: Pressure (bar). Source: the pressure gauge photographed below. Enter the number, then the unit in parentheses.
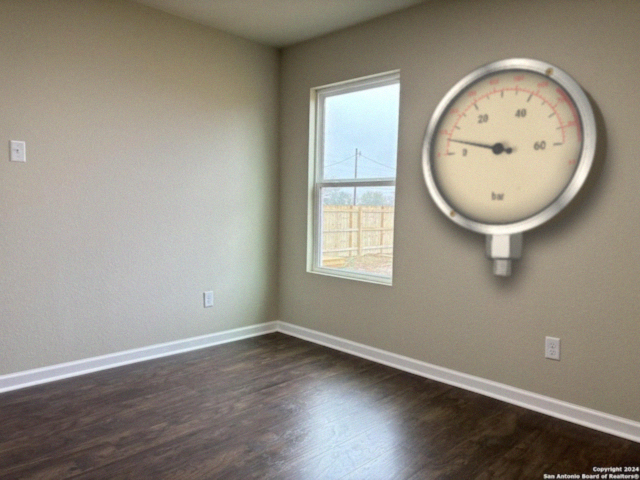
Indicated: 5 (bar)
